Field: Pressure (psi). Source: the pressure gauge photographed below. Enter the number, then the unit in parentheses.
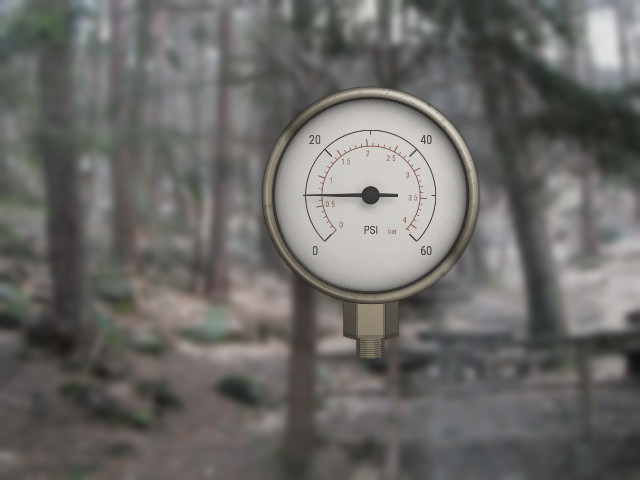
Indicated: 10 (psi)
